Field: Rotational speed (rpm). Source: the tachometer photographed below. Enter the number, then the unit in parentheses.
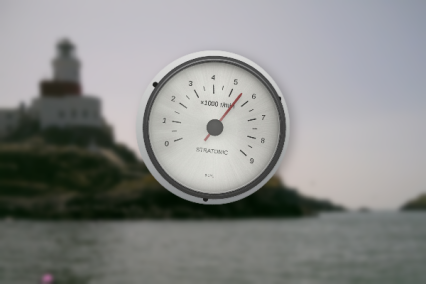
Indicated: 5500 (rpm)
